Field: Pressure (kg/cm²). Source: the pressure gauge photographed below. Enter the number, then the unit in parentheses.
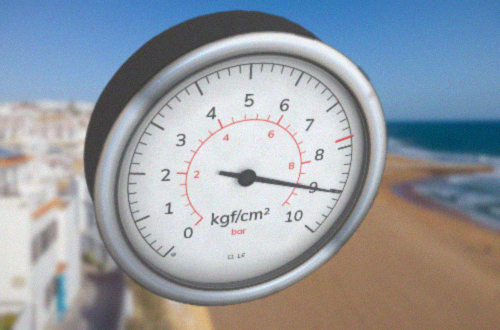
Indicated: 9 (kg/cm²)
